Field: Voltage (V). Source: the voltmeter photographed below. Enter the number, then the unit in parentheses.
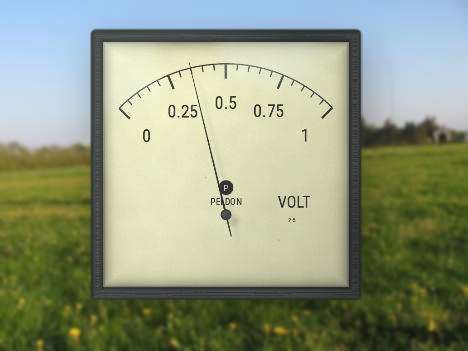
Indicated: 0.35 (V)
